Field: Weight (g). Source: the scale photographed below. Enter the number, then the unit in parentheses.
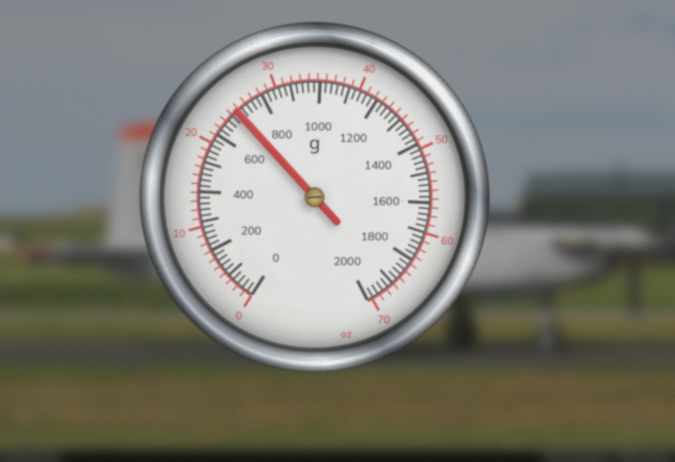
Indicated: 700 (g)
